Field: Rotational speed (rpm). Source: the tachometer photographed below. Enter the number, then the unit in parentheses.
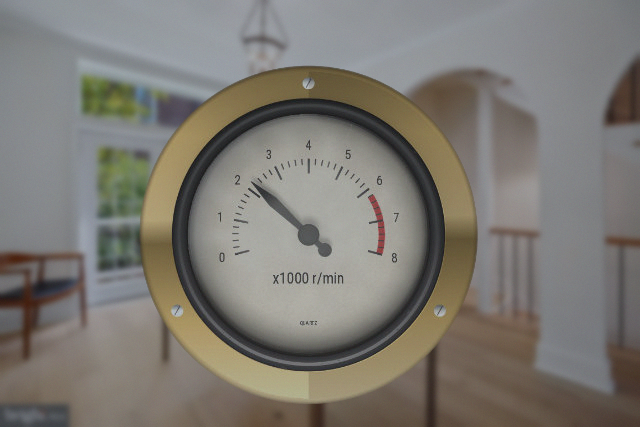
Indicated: 2200 (rpm)
